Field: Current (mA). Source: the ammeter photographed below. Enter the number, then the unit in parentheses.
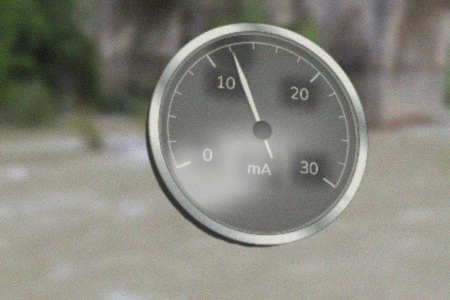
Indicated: 12 (mA)
